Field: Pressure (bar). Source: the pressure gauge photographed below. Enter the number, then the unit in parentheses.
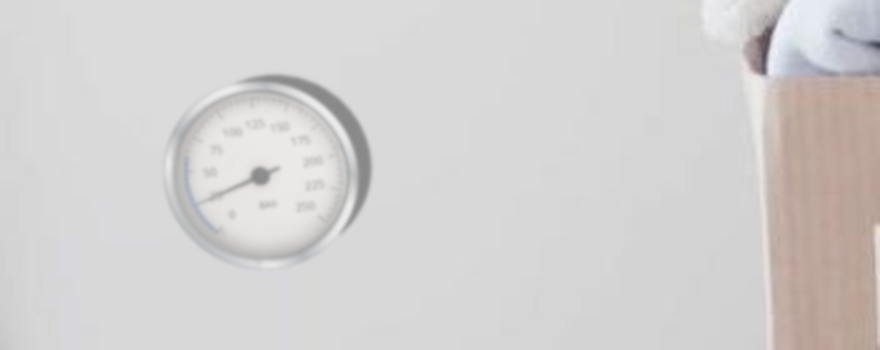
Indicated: 25 (bar)
